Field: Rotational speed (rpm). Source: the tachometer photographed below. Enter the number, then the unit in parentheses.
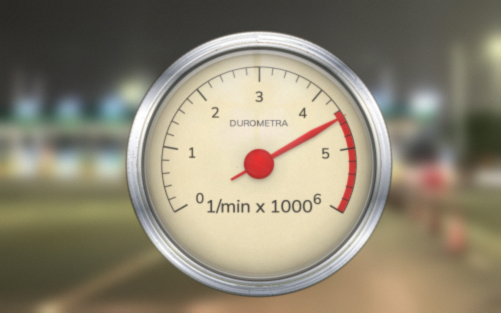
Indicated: 4500 (rpm)
